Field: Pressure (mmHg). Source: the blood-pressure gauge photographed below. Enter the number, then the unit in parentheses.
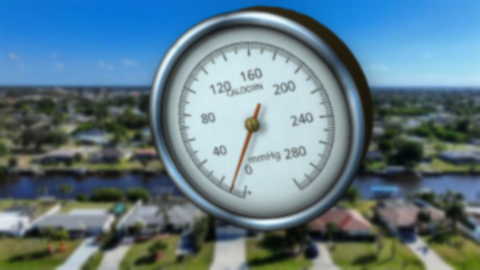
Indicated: 10 (mmHg)
